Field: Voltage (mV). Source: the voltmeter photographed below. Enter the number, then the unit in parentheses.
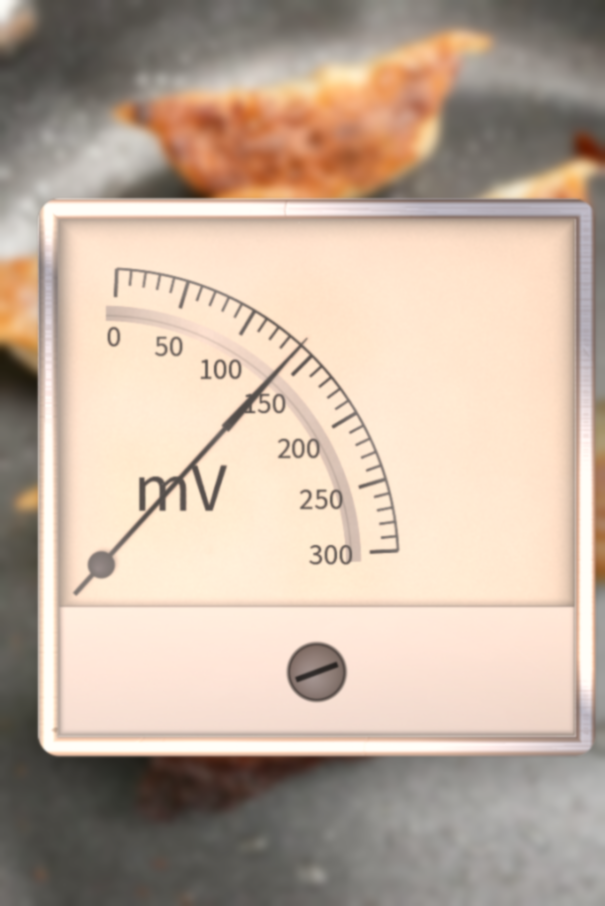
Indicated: 140 (mV)
